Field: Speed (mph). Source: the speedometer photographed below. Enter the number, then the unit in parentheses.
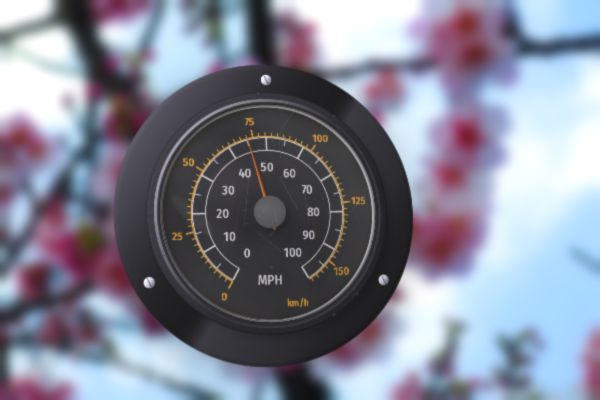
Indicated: 45 (mph)
